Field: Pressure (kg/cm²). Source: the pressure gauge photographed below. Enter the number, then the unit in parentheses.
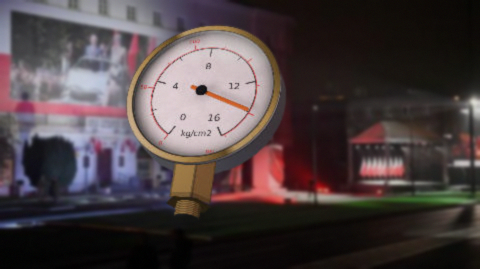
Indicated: 14 (kg/cm²)
